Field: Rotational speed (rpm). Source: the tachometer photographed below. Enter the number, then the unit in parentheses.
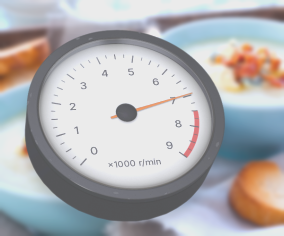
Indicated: 7000 (rpm)
